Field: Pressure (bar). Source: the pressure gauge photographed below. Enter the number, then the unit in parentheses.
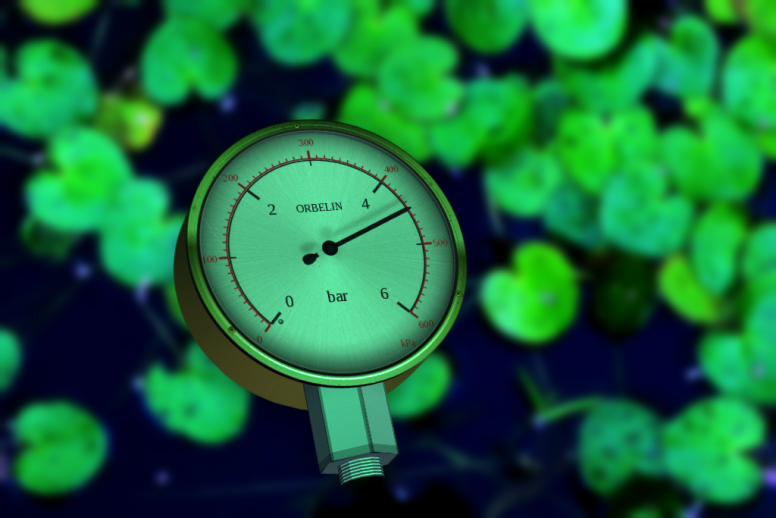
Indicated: 4.5 (bar)
